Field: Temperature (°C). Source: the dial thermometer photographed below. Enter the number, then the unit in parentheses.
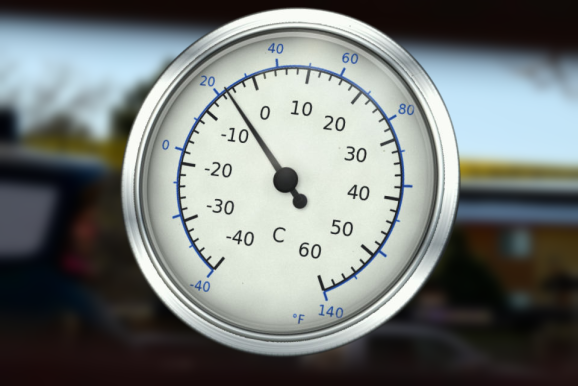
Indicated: -5 (°C)
